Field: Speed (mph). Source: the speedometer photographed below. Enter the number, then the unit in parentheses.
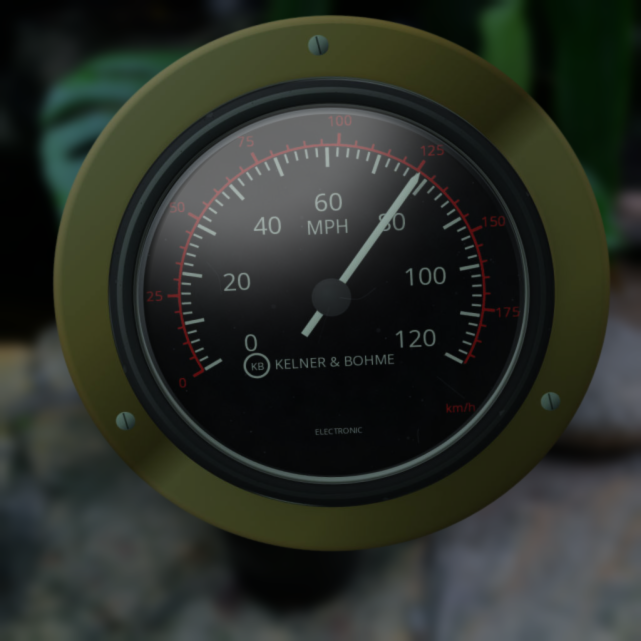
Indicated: 78 (mph)
